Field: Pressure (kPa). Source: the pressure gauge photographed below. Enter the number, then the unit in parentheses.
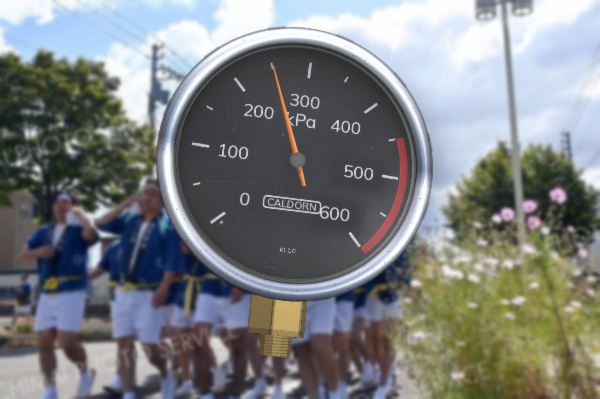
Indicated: 250 (kPa)
